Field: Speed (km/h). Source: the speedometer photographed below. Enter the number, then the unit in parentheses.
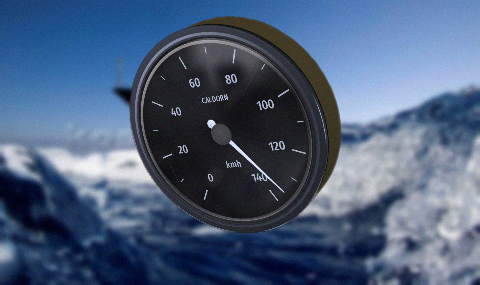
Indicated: 135 (km/h)
